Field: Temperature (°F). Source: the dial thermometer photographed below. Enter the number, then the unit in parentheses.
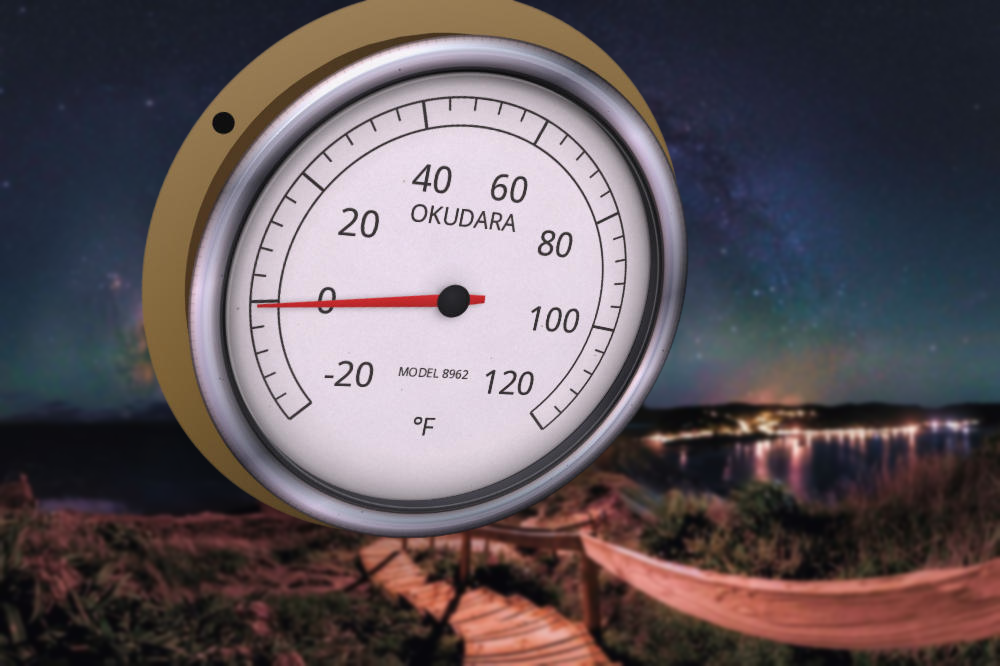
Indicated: 0 (°F)
